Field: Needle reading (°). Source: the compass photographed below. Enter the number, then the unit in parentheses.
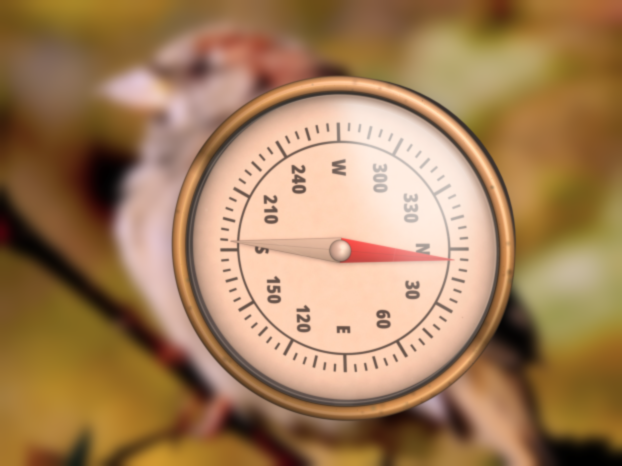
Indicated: 5 (°)
